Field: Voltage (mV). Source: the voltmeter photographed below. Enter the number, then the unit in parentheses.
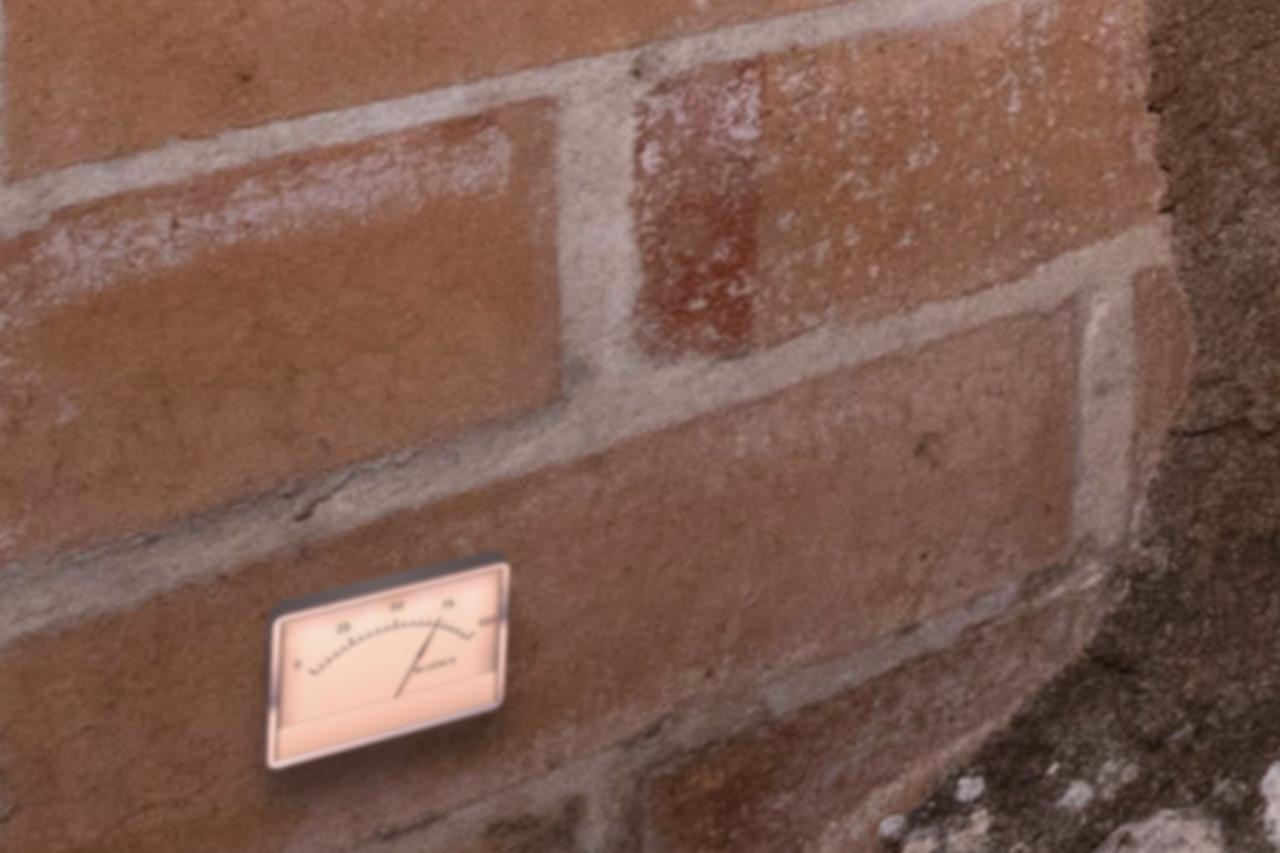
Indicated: 75 (mV)
